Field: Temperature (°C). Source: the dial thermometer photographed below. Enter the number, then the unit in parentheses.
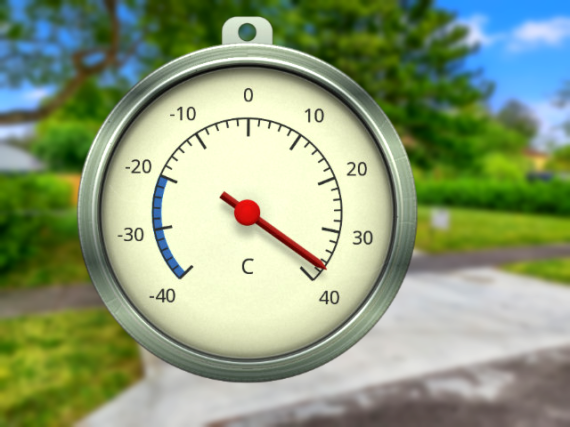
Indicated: 37 (°C)
